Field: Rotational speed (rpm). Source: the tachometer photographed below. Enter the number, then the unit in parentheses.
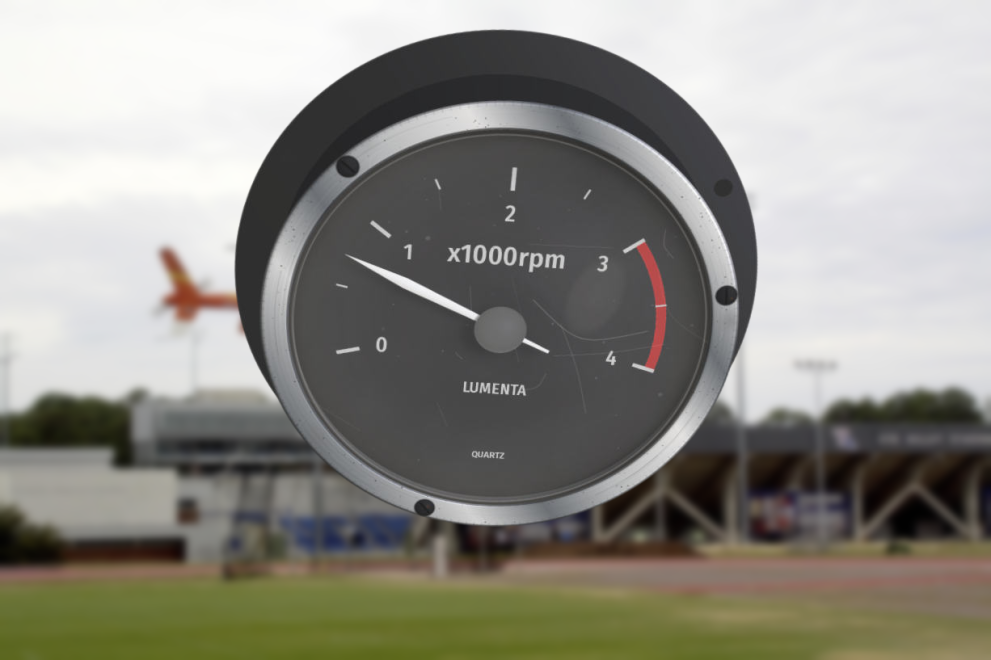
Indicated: 750 (rpm)
